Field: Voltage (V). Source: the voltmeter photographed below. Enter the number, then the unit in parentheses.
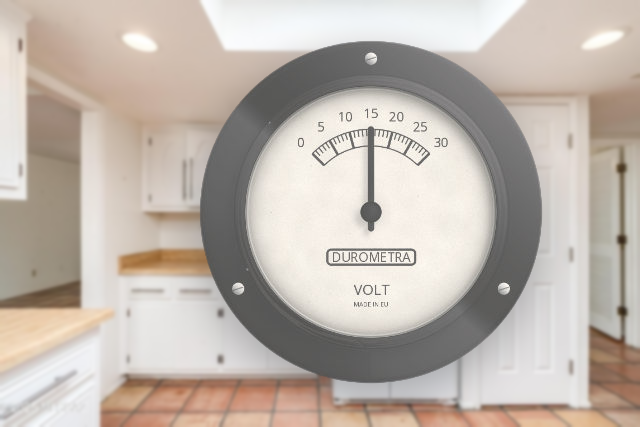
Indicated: 15 (V)
